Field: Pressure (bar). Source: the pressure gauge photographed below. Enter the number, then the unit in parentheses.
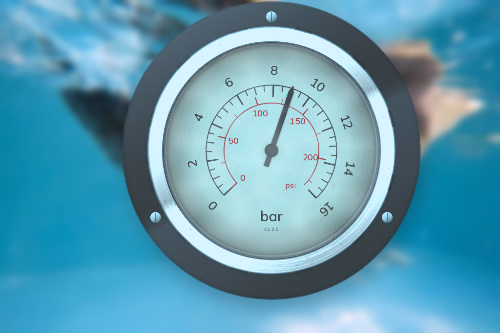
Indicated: 9 (bar)
